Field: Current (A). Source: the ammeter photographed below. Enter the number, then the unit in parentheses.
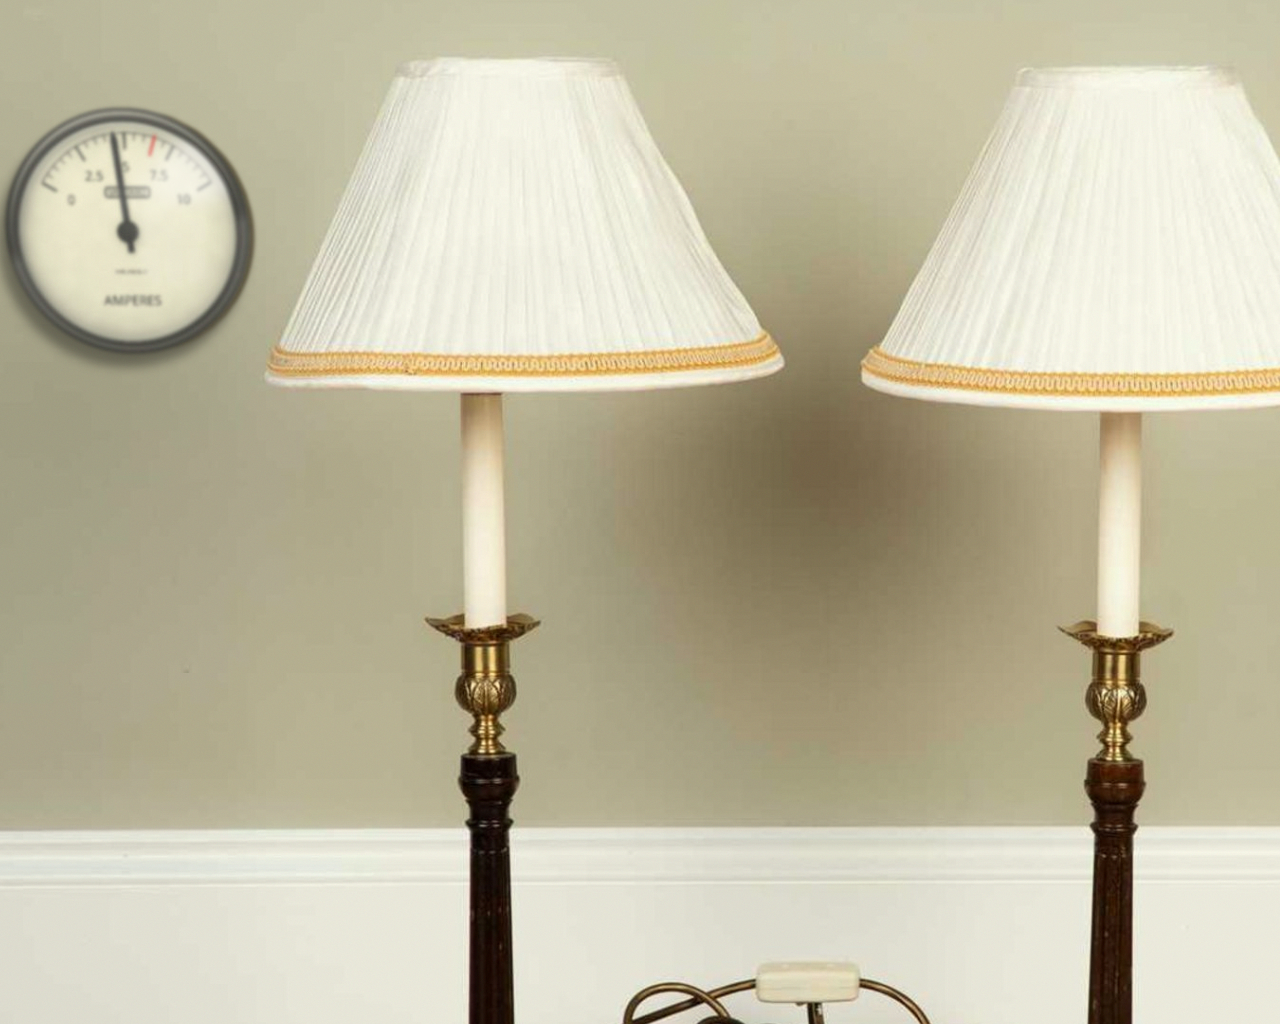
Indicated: 4.5 (A)
